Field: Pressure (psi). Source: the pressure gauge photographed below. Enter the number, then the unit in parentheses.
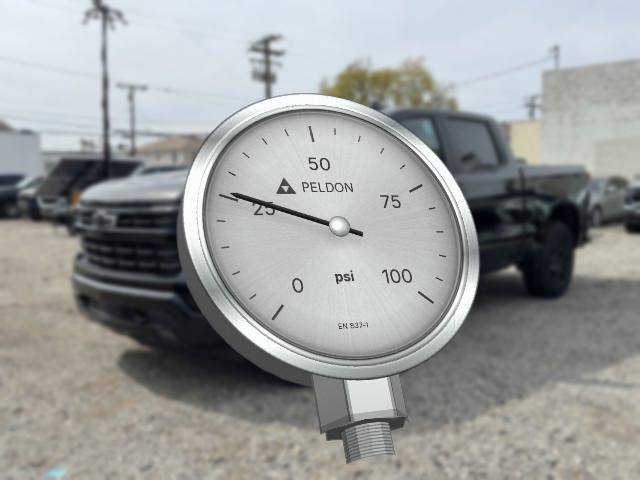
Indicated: 25 (psi)
